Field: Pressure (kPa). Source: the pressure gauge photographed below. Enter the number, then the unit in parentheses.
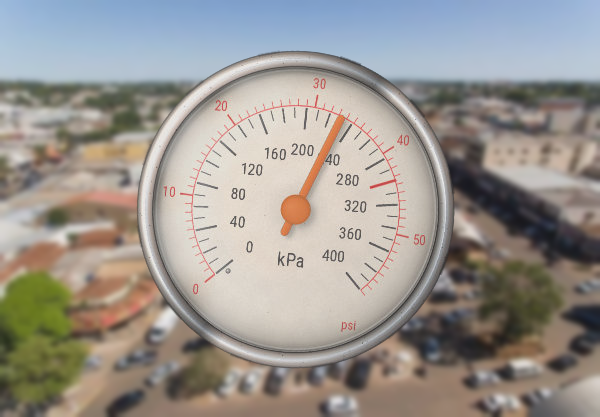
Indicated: 230 (kPa)
